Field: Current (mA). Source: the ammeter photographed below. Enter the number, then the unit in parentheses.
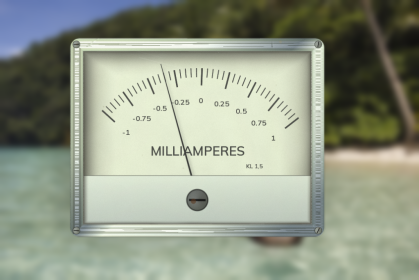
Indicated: -0.35 (mA)
